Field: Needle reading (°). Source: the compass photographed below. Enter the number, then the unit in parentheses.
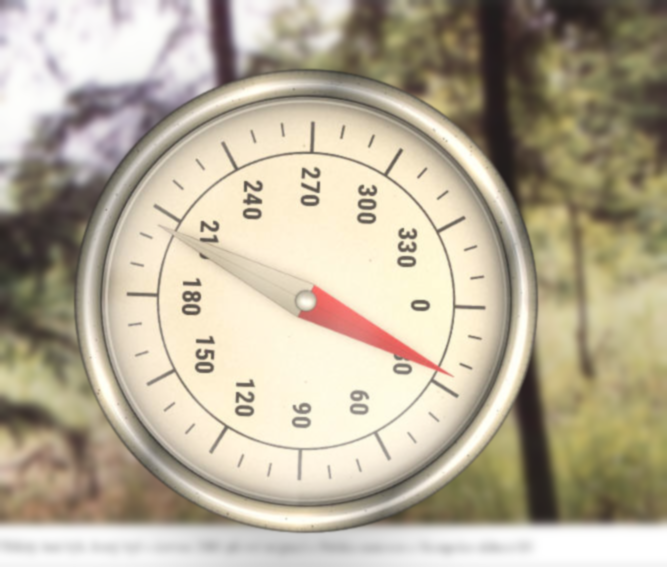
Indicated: 25 (°)
